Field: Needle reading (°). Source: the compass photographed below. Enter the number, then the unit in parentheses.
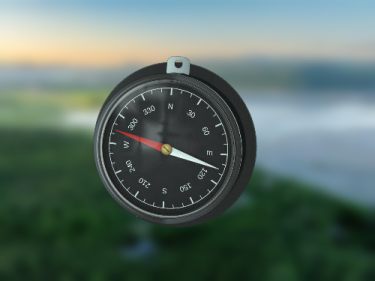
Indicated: 285 (°)
